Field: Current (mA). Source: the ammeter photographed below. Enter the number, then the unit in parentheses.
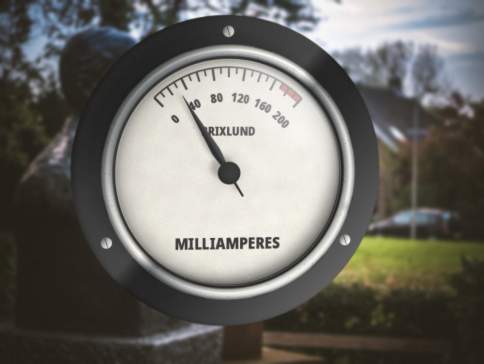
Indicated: 30 (mA)
